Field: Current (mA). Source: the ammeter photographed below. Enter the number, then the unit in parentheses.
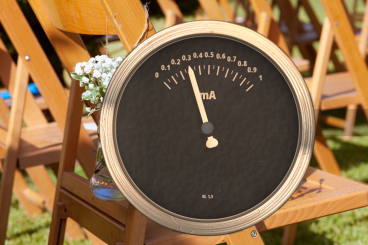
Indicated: 0.3 (mA)
